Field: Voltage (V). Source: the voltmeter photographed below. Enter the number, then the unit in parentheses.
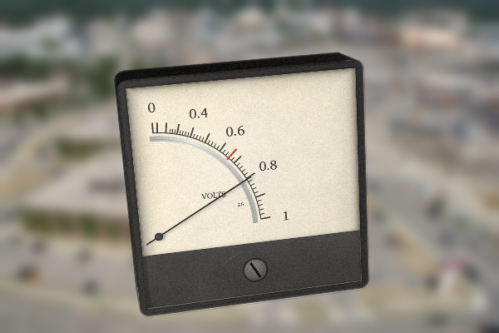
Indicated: 0.8 (V)
